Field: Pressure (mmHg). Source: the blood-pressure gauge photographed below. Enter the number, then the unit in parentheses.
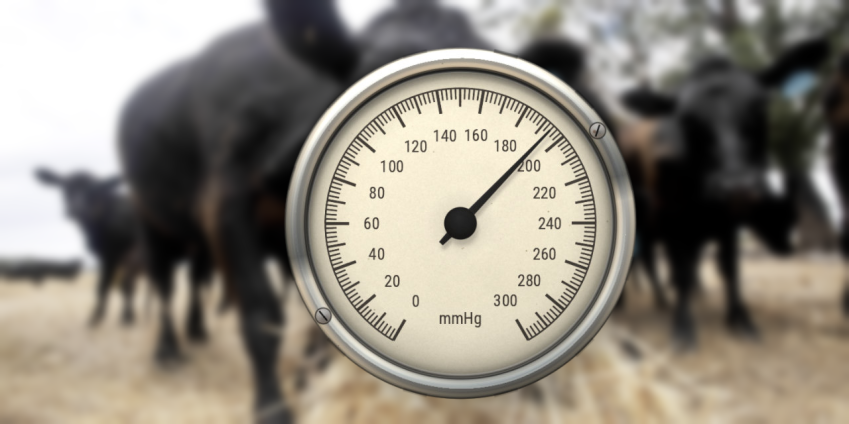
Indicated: 194 (mmHg)
